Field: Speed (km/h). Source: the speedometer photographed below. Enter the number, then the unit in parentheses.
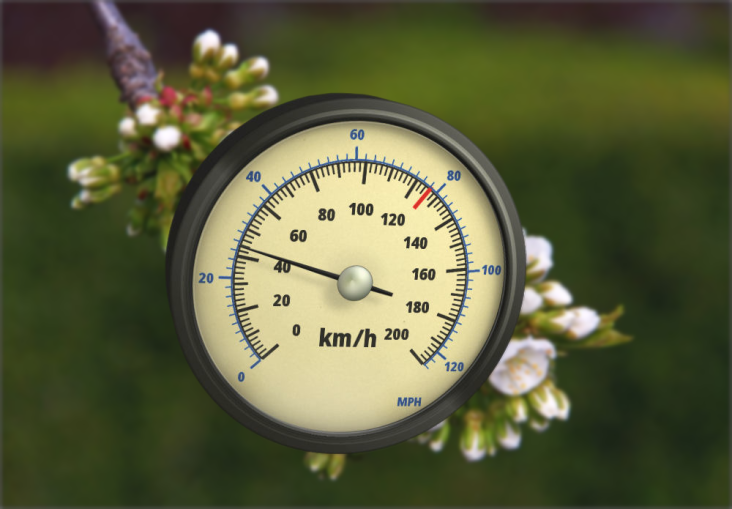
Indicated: 44 (km/h)
